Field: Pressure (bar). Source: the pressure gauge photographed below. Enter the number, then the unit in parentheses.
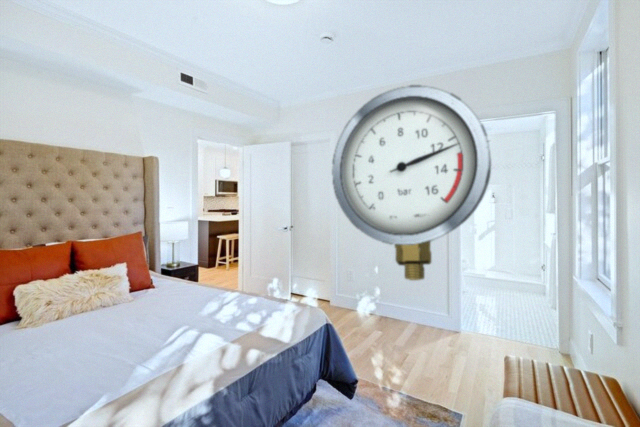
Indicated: 12.5 (bar)
